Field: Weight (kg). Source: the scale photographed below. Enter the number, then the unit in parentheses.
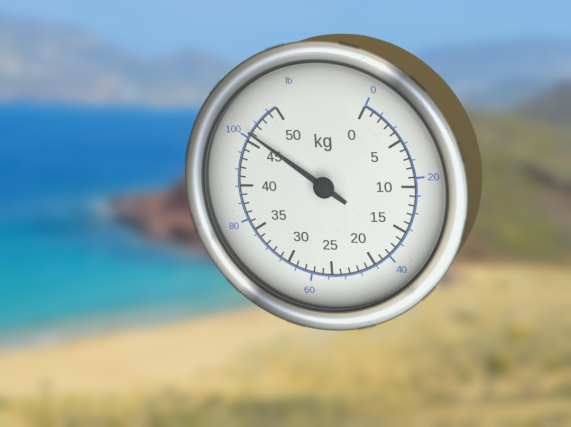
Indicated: 46 (kg)
